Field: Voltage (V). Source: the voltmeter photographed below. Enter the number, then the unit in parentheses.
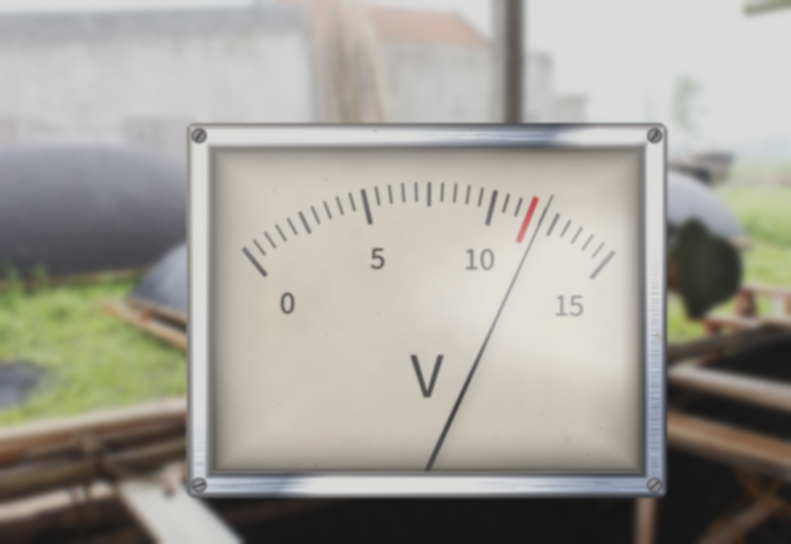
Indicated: 12 (V)
